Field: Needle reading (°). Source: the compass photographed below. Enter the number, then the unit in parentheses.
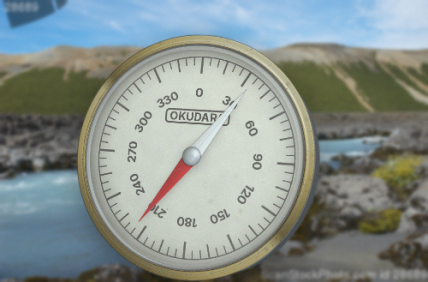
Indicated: 215 (°)
